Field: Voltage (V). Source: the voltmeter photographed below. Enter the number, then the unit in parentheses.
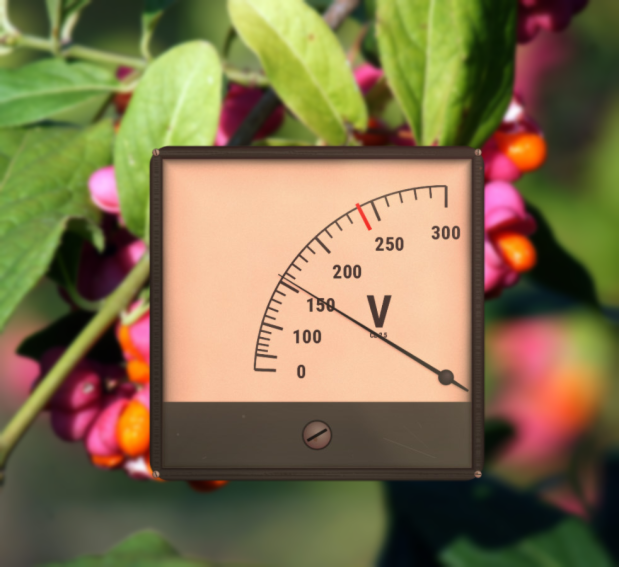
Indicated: 155 (V)
